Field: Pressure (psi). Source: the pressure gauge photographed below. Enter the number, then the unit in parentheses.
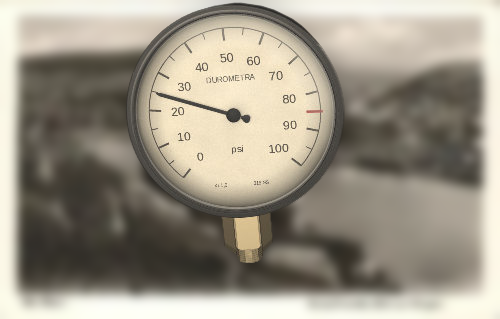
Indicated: 25 (psi)
